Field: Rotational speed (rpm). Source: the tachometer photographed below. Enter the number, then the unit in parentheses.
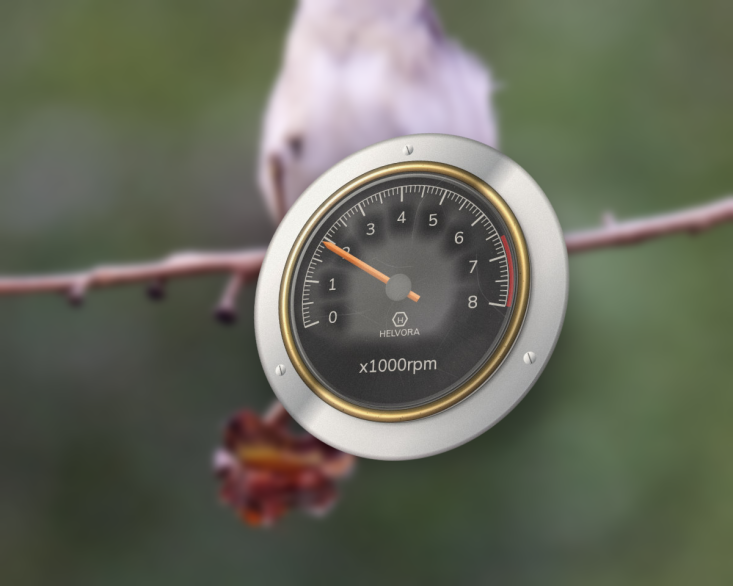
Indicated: 1900 (rpm)
